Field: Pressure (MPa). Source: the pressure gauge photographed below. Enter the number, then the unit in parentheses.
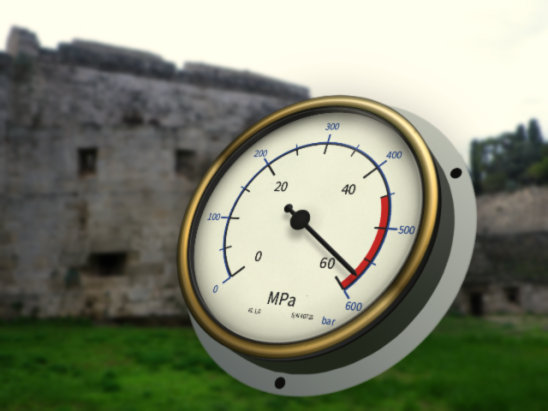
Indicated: 57.5 (MPa)
